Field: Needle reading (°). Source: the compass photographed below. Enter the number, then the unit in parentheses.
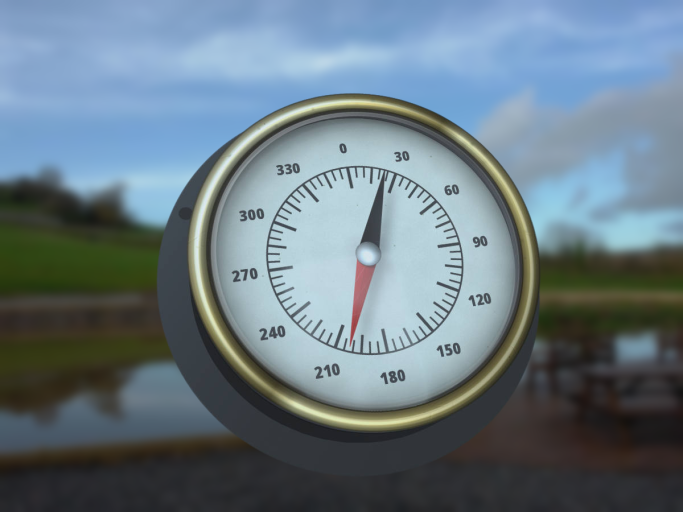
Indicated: 202.5 (°)
